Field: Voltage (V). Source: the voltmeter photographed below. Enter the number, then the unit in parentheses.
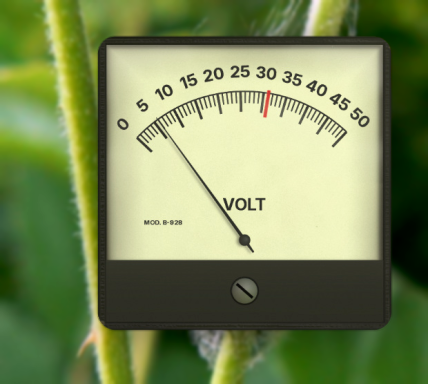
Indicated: 6 (V)
